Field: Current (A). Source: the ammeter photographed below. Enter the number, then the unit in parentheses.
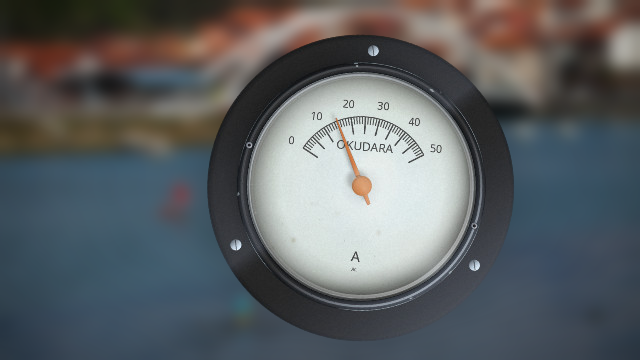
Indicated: 15 (A)
